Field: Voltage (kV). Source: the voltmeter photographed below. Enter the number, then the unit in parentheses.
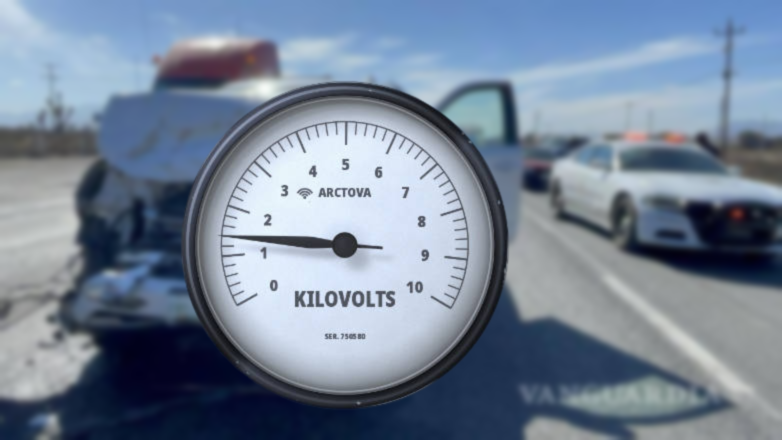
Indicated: 1.4 (kV)
